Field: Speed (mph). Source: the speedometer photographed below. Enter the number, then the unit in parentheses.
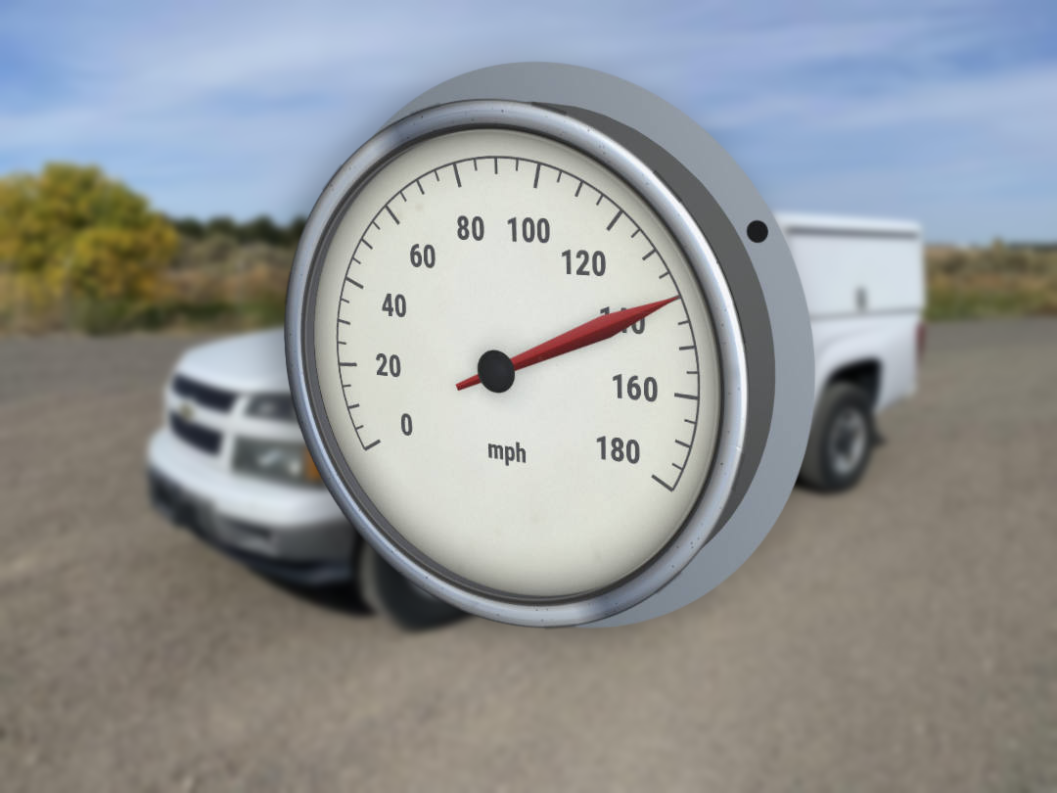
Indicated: 140 (mph)
